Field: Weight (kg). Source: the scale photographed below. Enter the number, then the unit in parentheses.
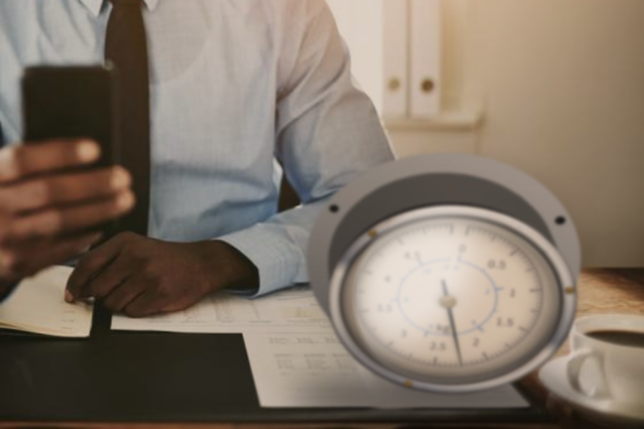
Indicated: 2.25 (kg)
